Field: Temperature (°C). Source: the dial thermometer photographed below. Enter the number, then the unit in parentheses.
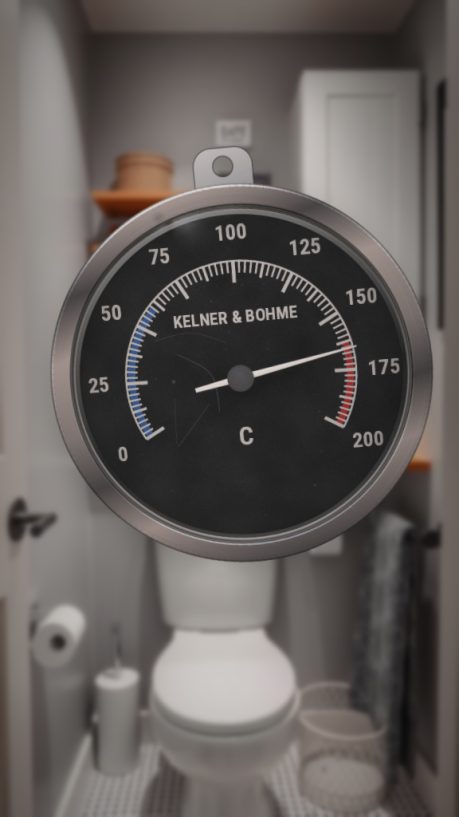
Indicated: 165 (°C)
